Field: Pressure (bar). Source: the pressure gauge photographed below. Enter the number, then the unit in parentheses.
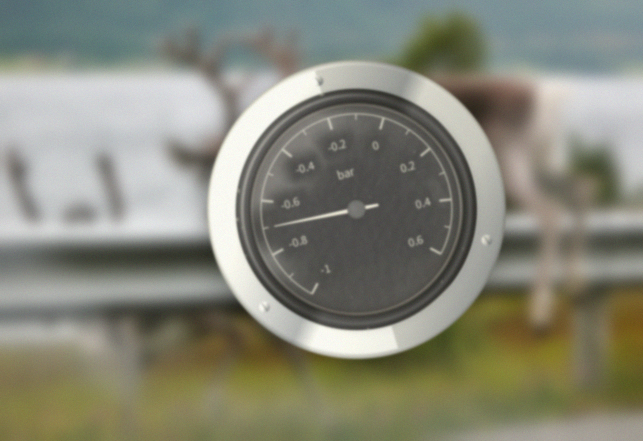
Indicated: -0.7 (bar)
